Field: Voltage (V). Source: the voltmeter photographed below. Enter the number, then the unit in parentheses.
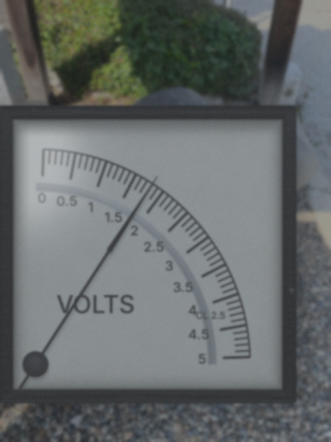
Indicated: 1.8 (V)
